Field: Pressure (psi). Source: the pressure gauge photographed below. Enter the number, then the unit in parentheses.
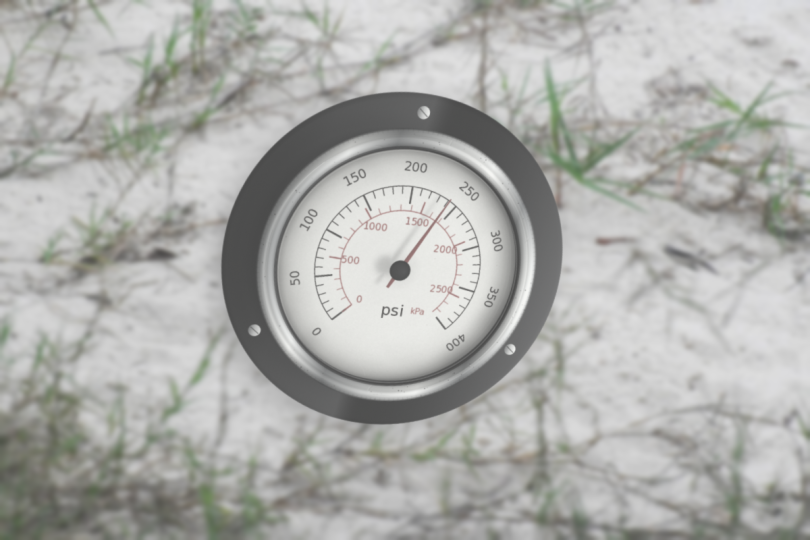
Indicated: 240 (psi)
